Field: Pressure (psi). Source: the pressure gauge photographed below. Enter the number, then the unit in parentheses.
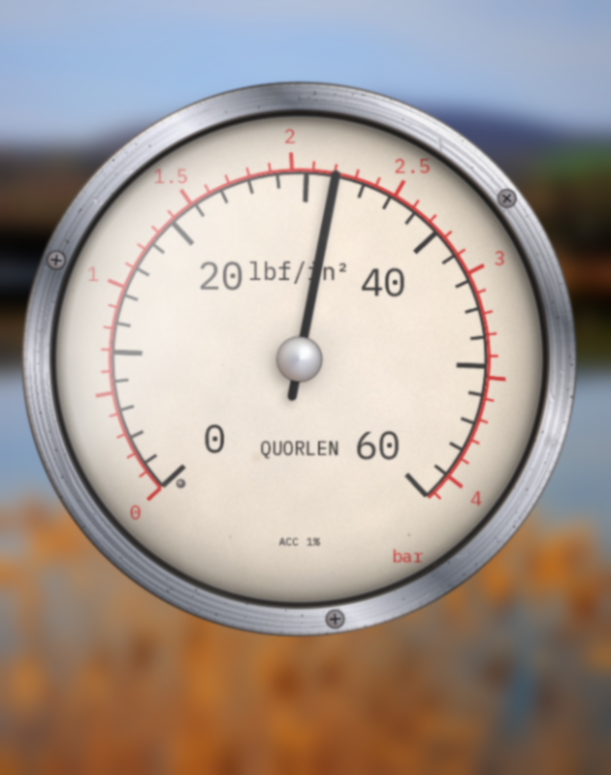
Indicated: 32 (psi)
